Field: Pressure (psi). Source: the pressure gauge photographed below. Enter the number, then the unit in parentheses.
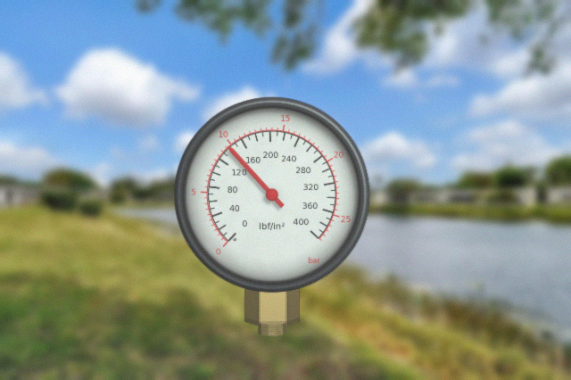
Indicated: 140 (psi)
